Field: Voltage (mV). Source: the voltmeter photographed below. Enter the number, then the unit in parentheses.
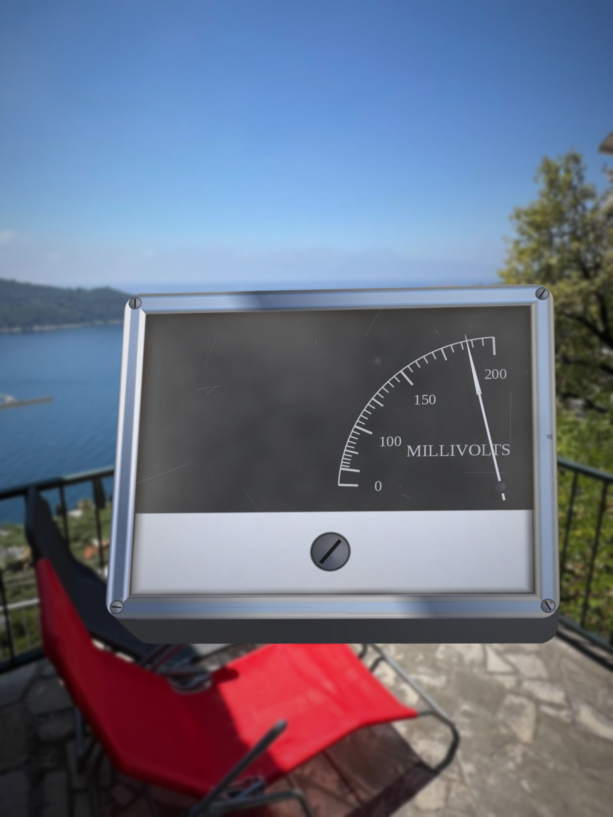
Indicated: 187.5 (mV)
